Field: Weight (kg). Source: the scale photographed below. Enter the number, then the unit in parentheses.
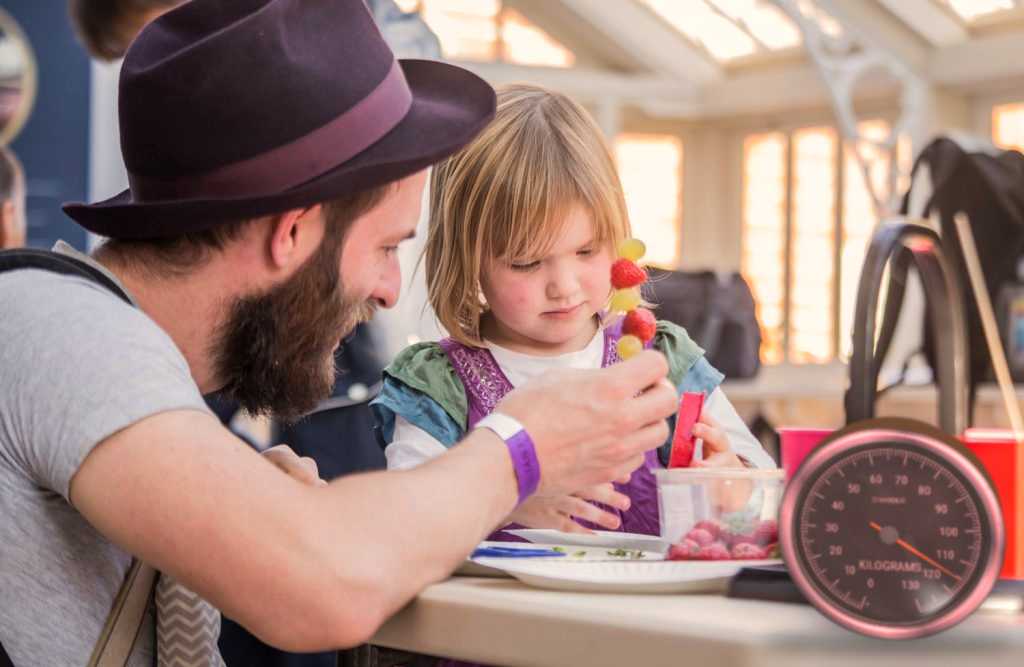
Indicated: 115 (kg)
